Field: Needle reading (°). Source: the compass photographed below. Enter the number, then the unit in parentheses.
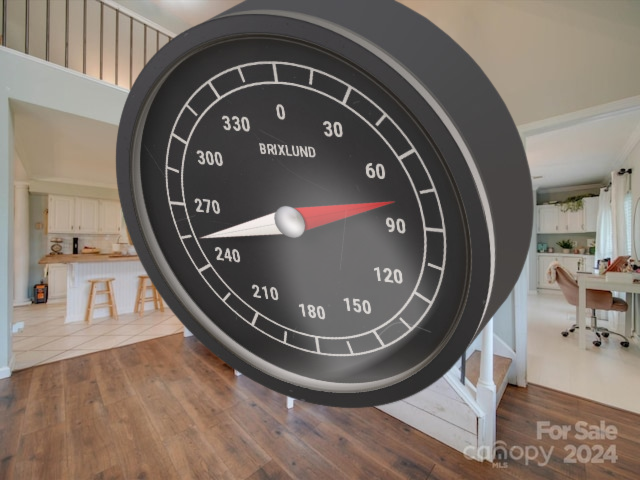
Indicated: 75 (°)
